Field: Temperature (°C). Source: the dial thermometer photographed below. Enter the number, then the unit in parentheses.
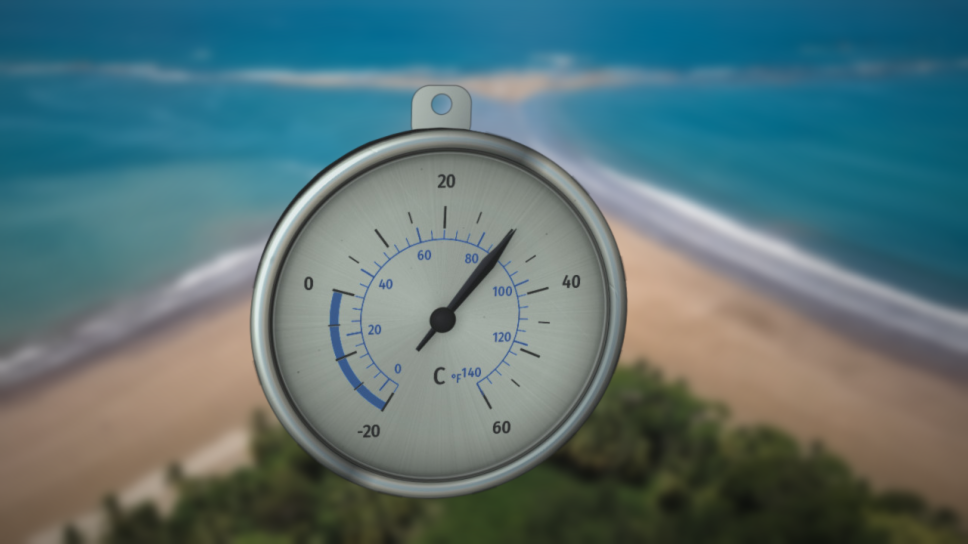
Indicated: 30 (°C)
